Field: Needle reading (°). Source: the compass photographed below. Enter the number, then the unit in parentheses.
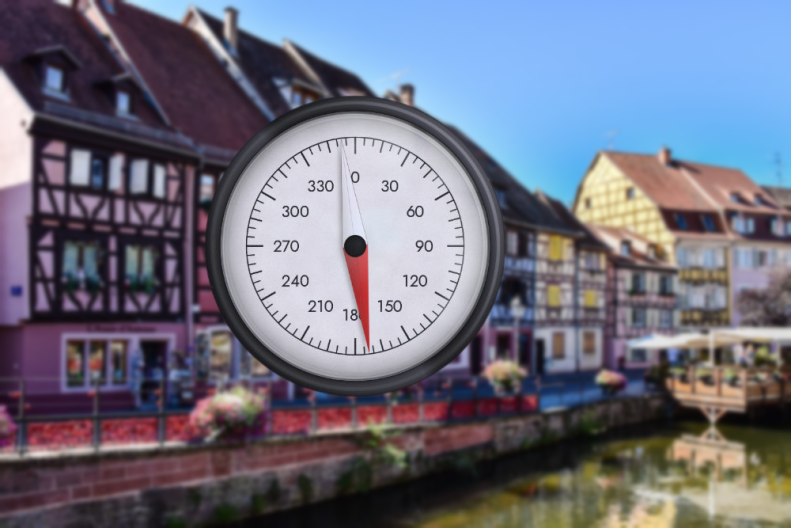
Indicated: 172.5 (°)
